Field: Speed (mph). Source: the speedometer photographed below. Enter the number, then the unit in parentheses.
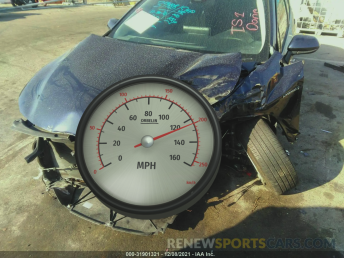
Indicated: 125 (mph)
